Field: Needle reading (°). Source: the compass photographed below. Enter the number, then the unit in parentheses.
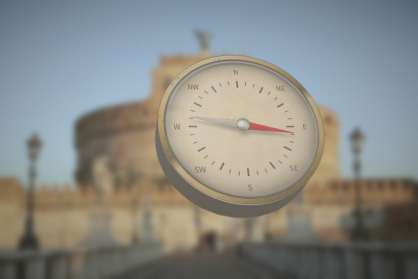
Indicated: 100 (°)
